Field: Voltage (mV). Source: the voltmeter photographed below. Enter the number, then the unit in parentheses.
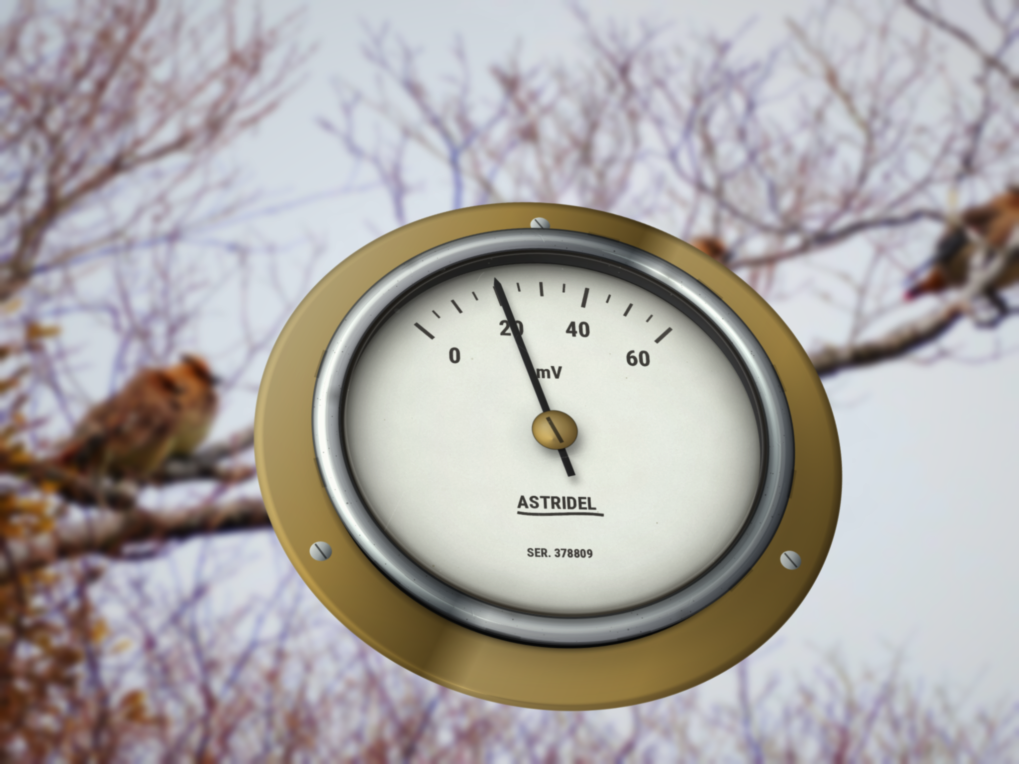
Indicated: 20 (mV)
